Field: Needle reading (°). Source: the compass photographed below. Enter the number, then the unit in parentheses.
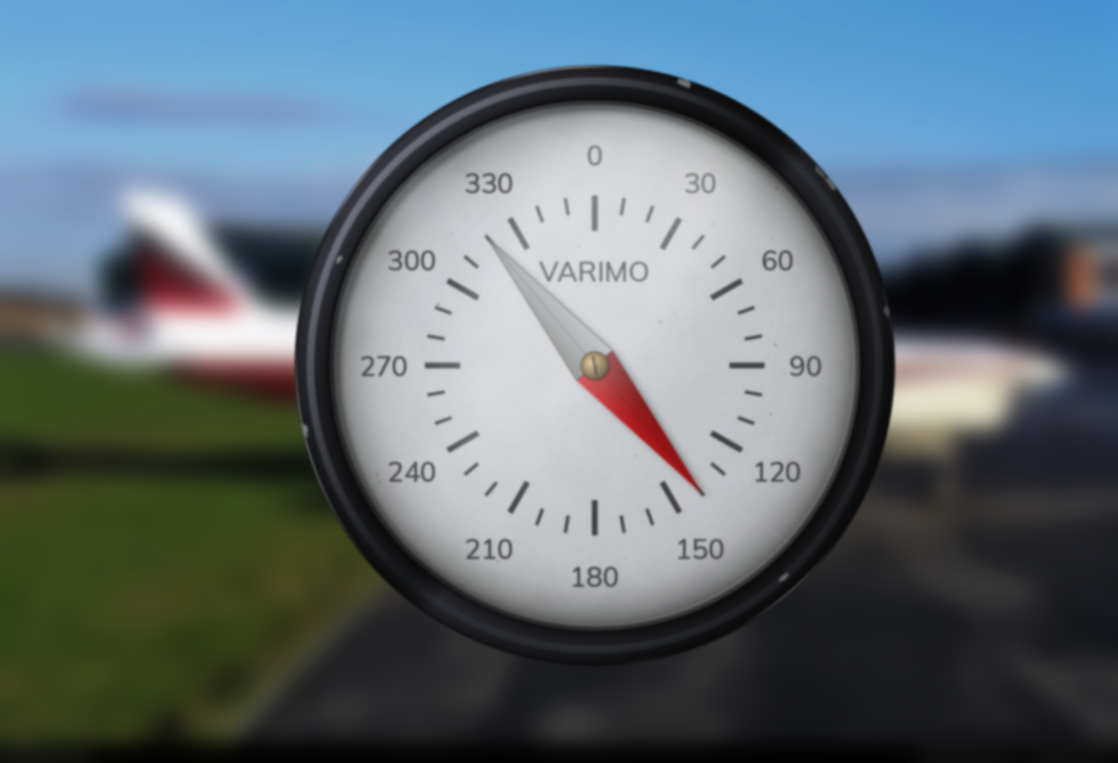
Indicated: 140 (°)
